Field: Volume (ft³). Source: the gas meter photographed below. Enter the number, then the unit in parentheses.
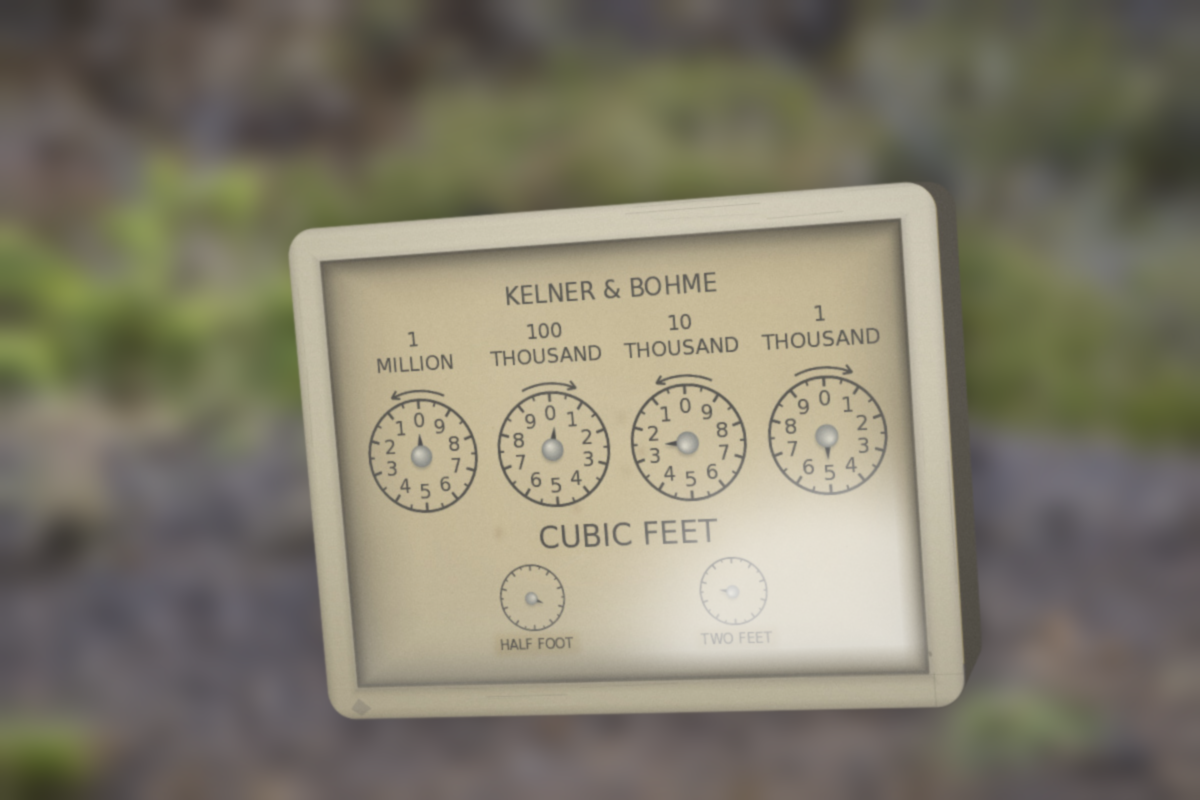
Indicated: 2500 (ft³)
